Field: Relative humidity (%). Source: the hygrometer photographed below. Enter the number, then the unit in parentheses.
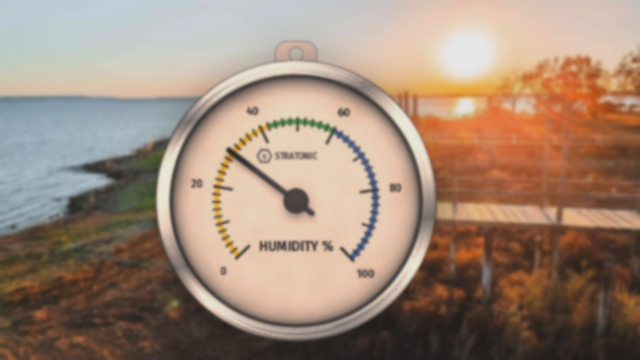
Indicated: 30 (%)
